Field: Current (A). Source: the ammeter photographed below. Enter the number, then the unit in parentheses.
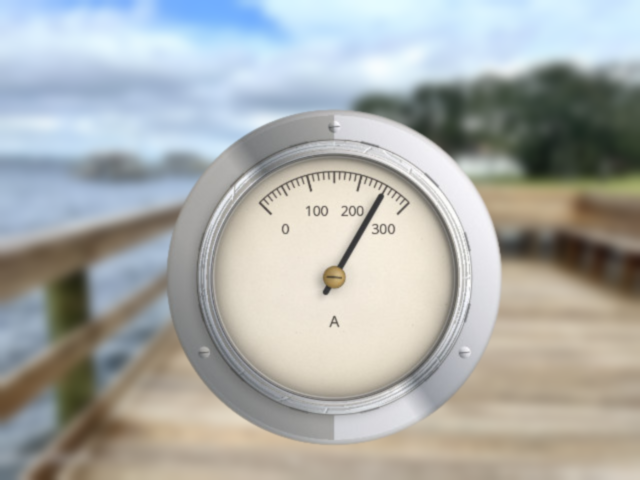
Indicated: 250 (A)
